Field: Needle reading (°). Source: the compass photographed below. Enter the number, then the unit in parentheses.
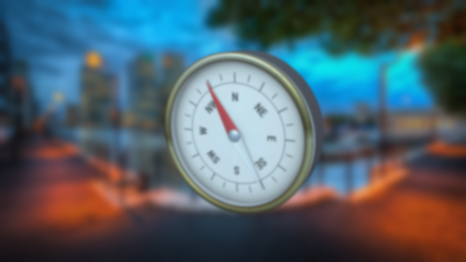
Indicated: 330 (°)
